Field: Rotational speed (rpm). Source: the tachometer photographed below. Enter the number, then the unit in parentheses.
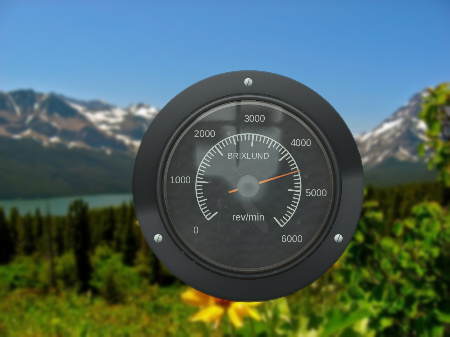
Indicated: 4500 (rpm)
